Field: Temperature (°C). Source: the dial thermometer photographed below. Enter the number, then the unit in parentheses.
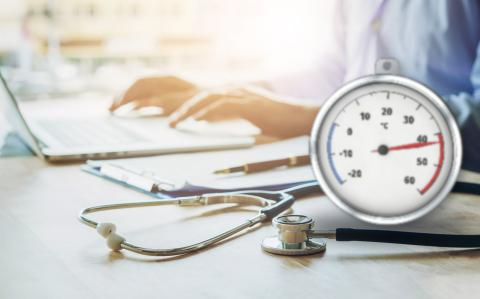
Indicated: 42.5 (°C)
